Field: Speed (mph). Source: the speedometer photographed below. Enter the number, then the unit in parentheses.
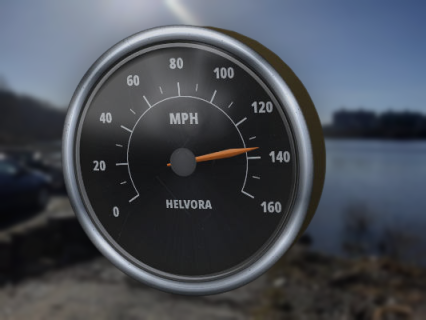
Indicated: 135 (mph)
